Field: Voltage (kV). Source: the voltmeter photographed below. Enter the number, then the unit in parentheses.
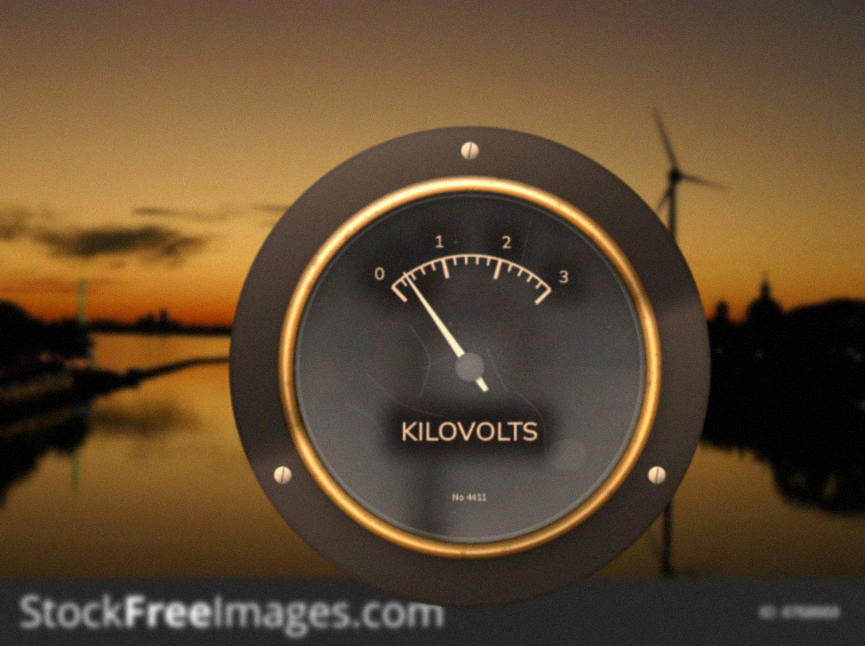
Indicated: 0.3 (kV)
